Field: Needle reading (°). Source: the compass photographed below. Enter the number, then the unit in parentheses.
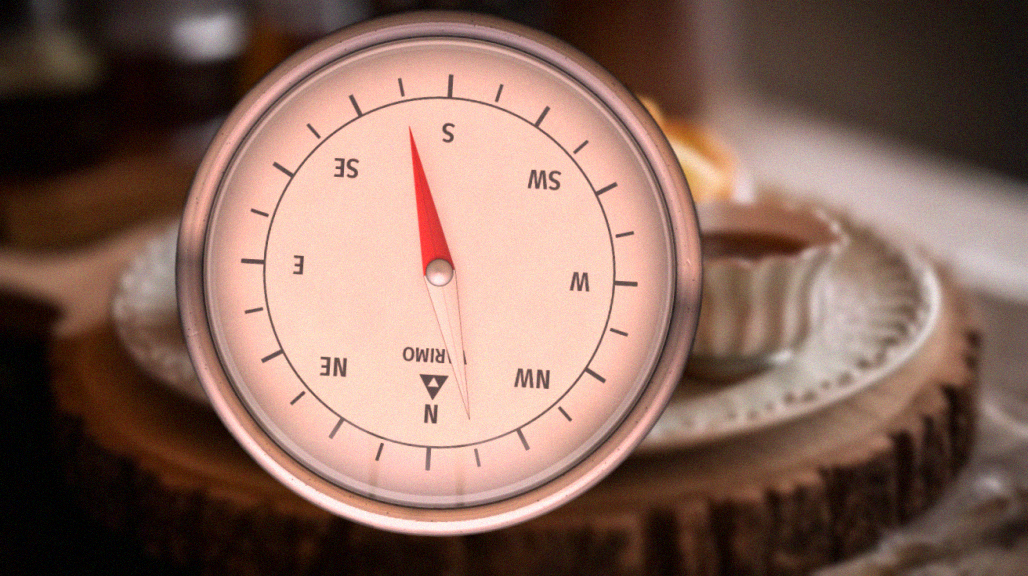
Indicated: 165 (°)
